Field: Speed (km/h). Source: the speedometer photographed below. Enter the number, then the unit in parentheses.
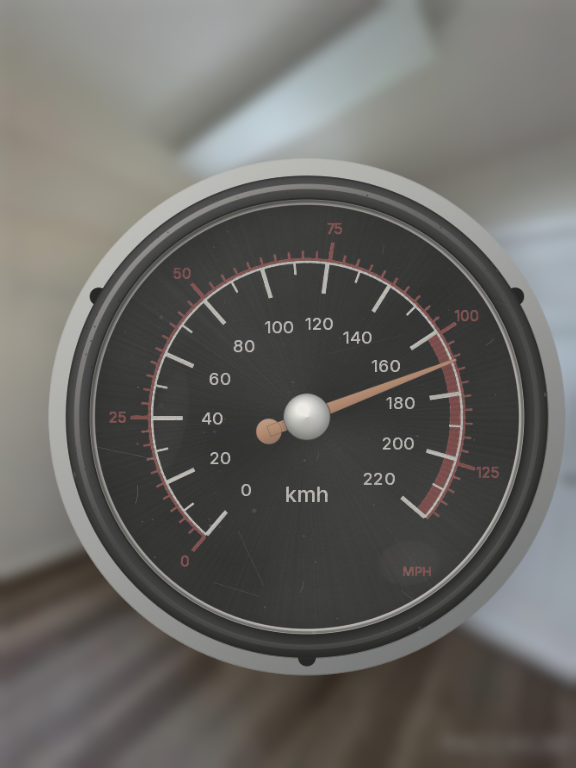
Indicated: 170 (km/h)
